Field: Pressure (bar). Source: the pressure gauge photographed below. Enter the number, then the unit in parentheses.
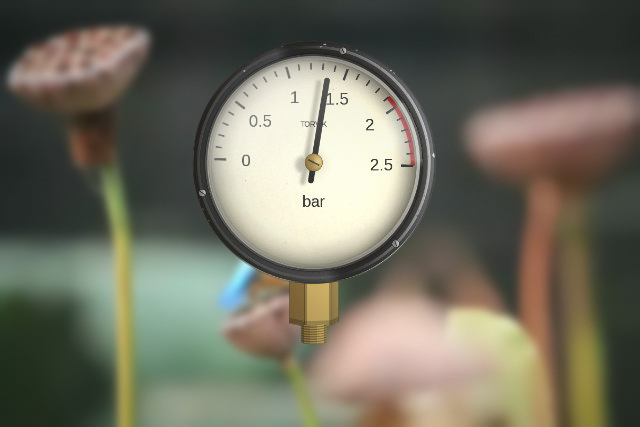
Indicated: 1.35 (bar)
